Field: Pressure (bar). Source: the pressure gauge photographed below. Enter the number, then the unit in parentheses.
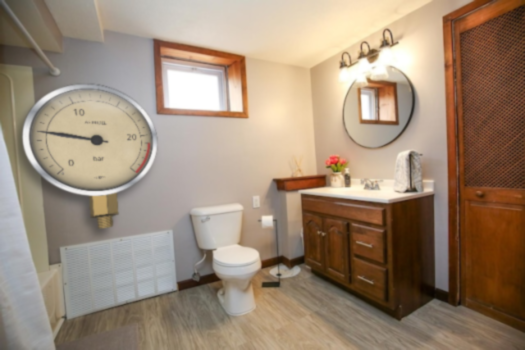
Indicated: 5 (bar)
